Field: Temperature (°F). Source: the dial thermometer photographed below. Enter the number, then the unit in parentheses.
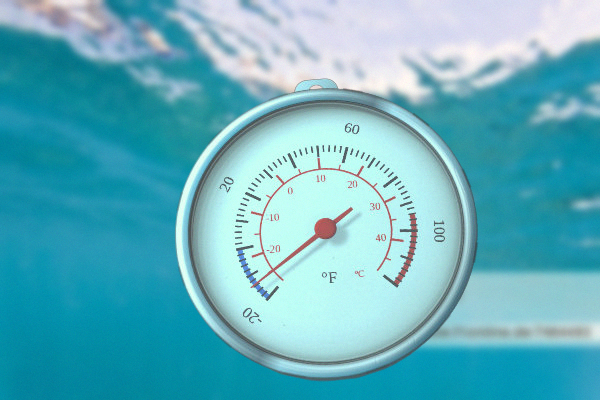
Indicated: -14 (°F)
